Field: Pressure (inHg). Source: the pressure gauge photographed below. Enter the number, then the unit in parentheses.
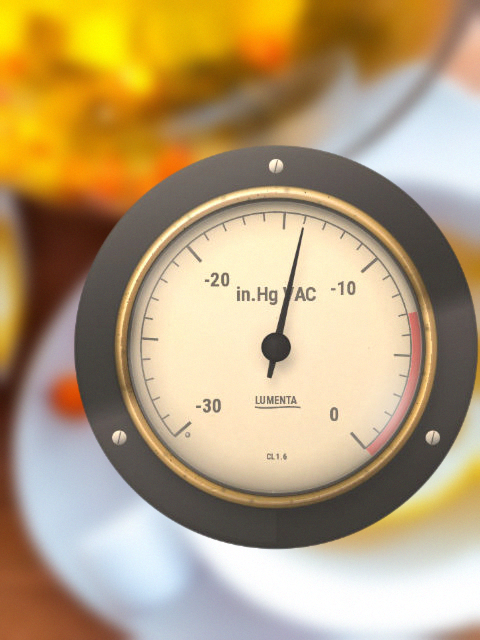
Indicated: -14 (inHg)
